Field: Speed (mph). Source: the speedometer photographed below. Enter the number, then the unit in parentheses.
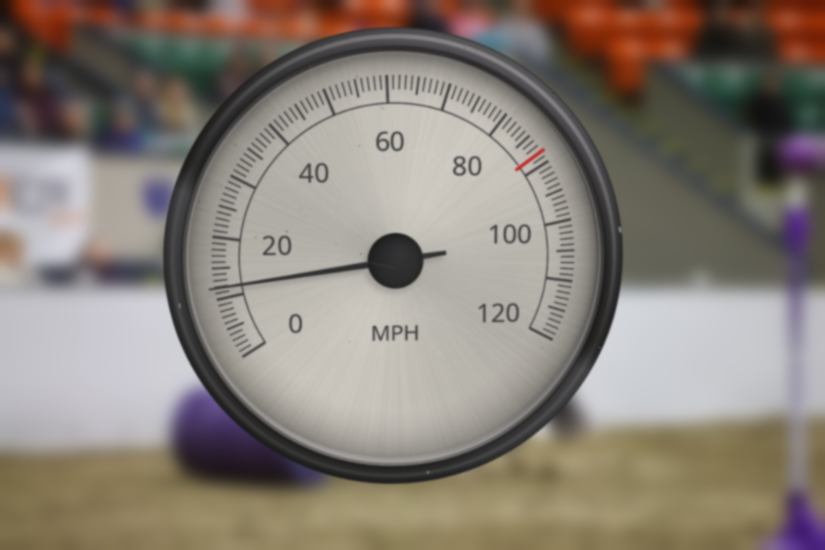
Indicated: 12 (mph)
